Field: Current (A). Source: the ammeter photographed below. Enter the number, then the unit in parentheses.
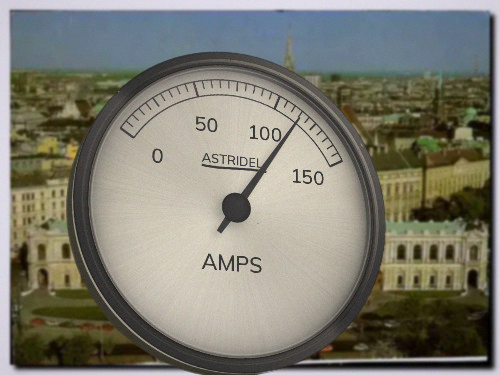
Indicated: 115 (A)
